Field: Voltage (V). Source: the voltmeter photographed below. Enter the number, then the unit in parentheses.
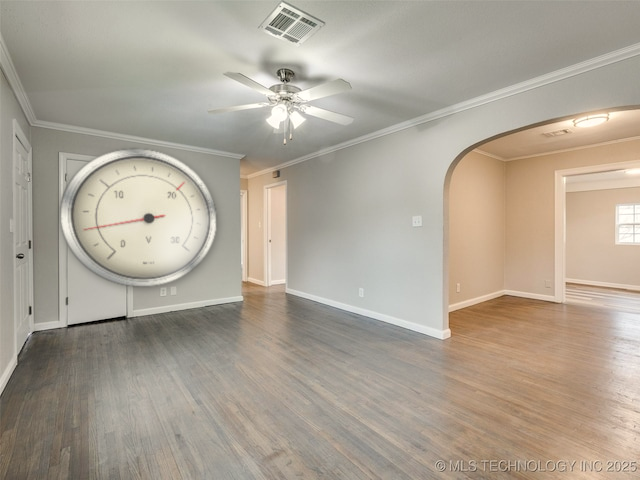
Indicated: 4 (V)
